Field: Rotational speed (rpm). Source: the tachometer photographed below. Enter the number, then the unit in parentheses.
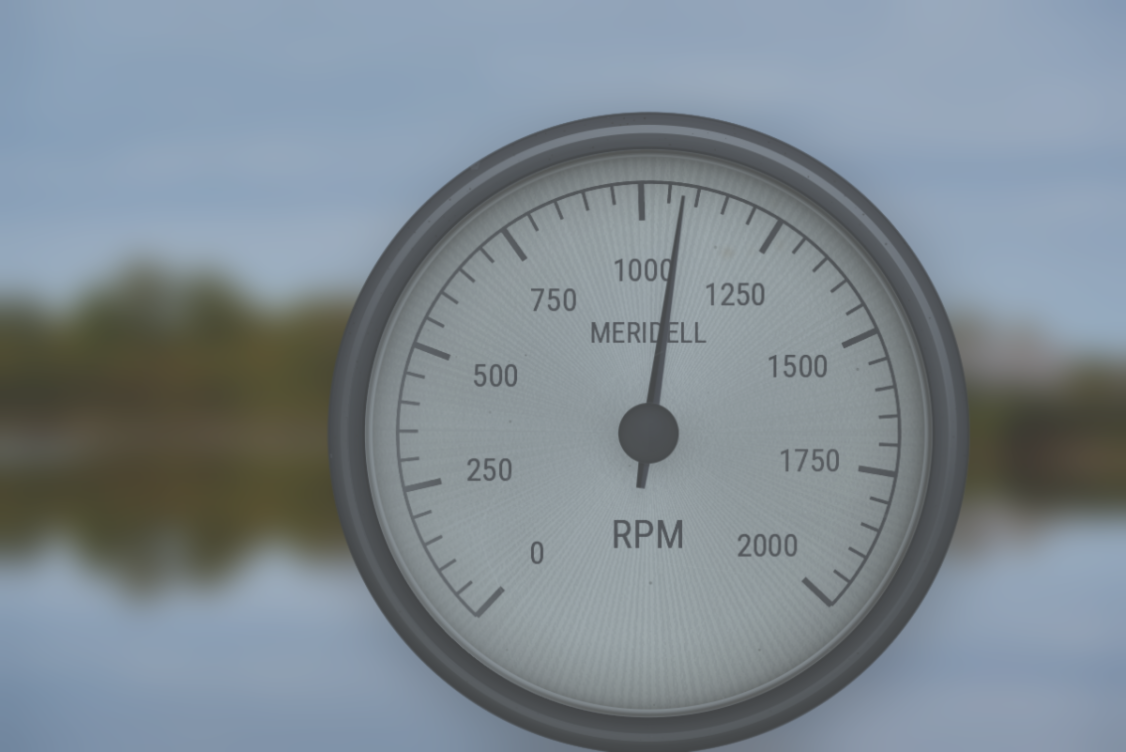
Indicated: 1075 (rpm)
